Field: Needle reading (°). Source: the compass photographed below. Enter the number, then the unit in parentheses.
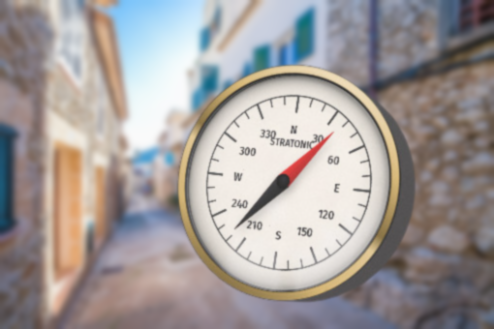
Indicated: 40 (°)
